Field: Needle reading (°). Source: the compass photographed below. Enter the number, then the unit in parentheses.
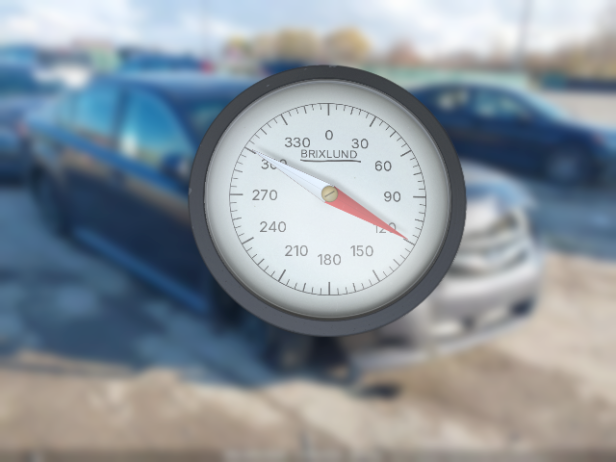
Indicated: 120 (°)
